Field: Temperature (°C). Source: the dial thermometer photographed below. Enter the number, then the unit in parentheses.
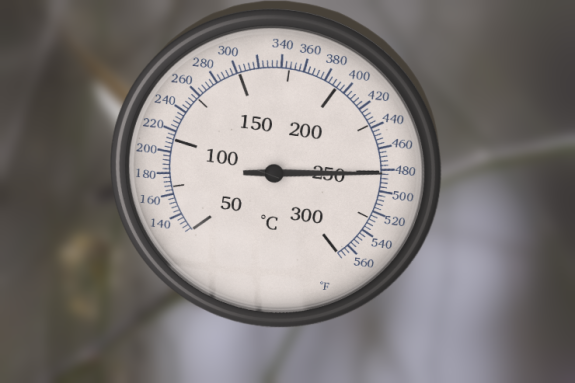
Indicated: 250 (°C)
